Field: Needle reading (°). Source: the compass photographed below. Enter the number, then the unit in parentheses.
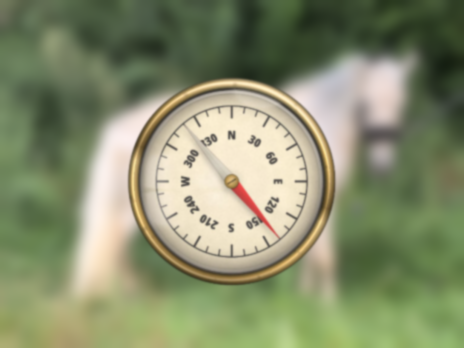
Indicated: 140 (°)
